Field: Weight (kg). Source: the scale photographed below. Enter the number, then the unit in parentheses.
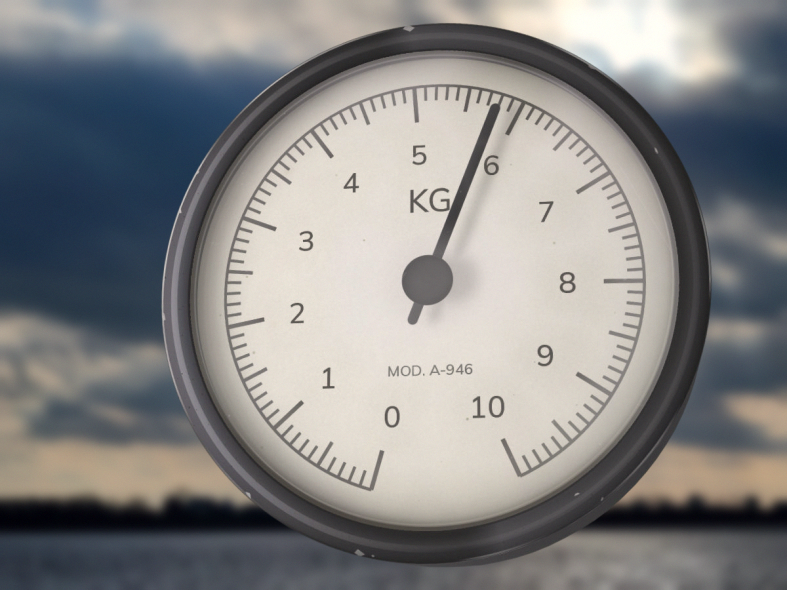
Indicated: 5.8 (kg)
